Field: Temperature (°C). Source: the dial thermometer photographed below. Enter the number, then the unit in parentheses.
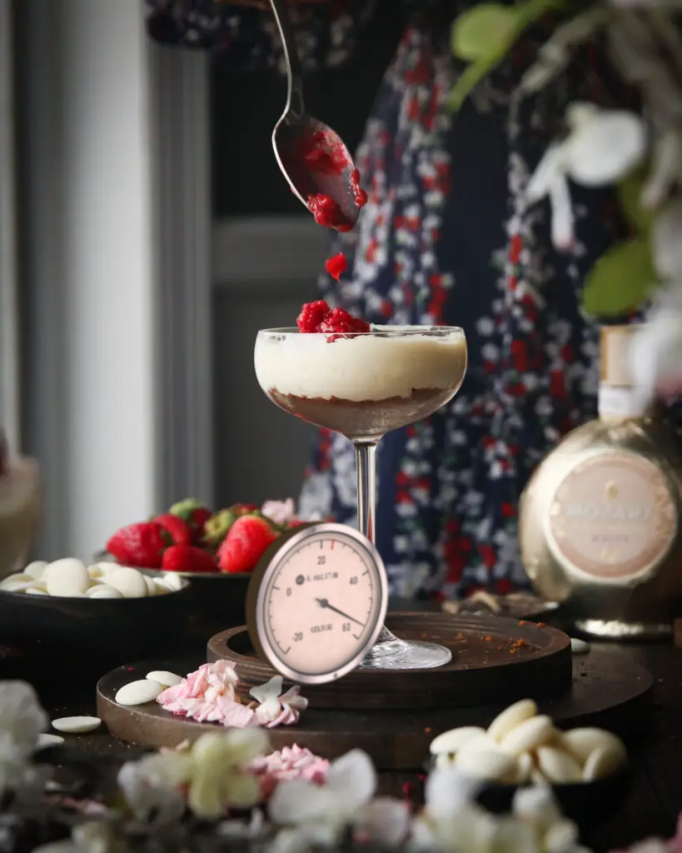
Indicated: 56 (°C)
